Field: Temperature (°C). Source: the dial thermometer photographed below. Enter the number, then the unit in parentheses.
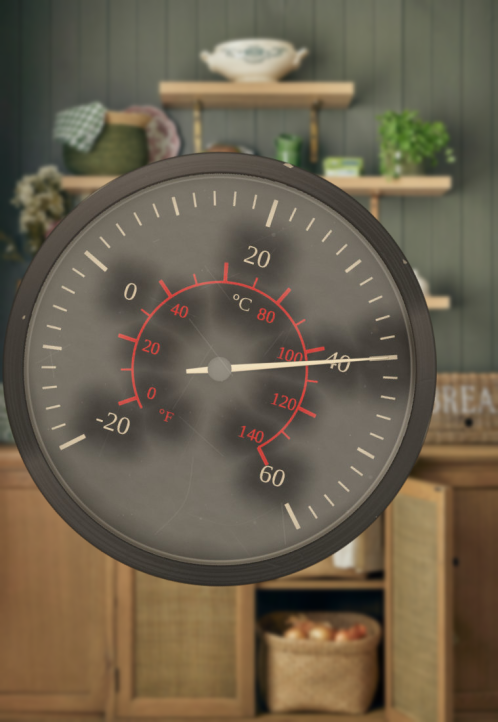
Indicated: 40 (°C)
